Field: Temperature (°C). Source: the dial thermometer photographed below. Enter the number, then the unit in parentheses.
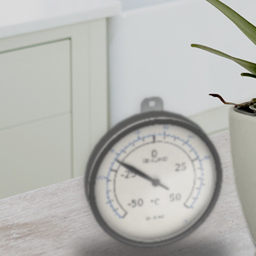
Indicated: -20 (°C)
